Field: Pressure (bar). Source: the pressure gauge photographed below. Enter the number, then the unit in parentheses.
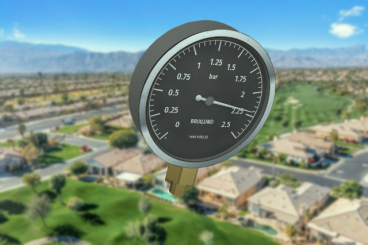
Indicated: 2.2 (bar)
